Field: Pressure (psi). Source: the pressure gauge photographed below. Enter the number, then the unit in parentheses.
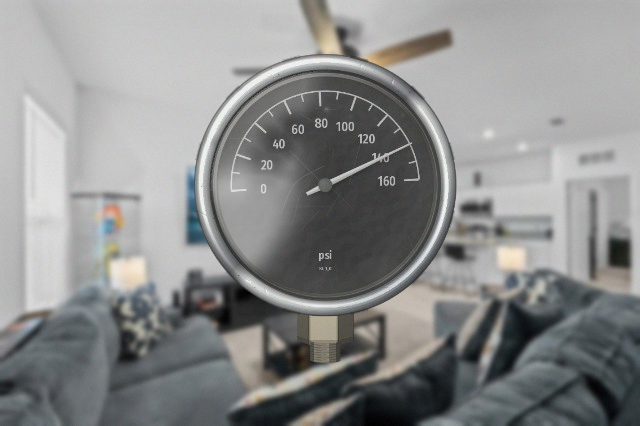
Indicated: 140 (psi)
